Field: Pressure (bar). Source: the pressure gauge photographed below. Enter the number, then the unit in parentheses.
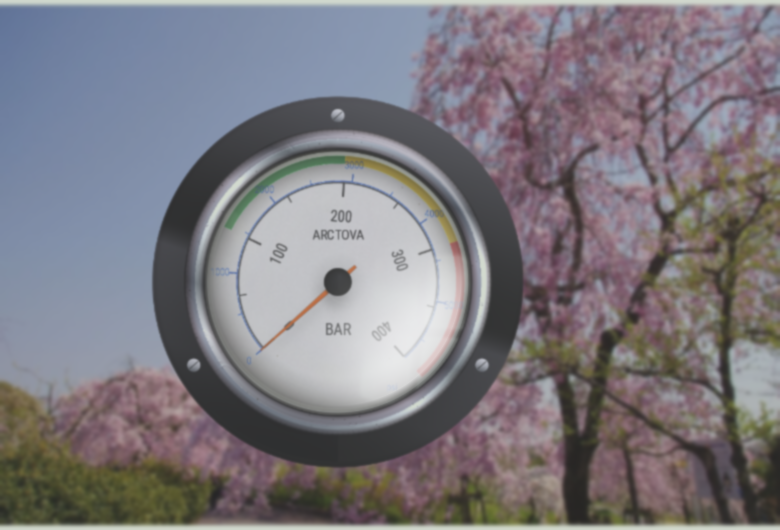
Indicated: 0 (bar)
